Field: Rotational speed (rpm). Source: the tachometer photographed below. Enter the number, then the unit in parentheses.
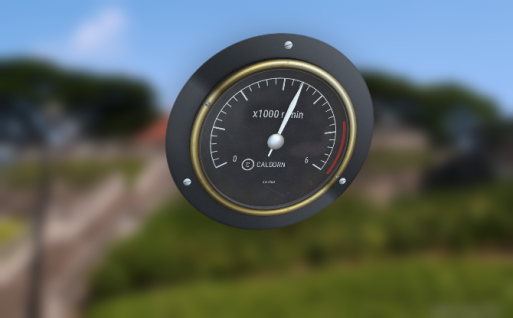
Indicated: 3400 (rpm)
